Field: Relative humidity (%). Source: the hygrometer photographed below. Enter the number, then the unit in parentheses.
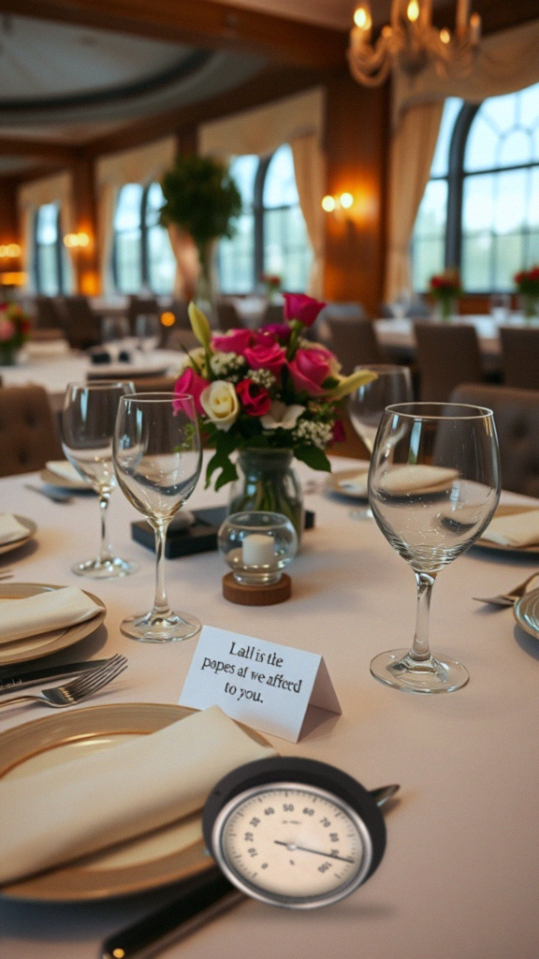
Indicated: 90 (%)
